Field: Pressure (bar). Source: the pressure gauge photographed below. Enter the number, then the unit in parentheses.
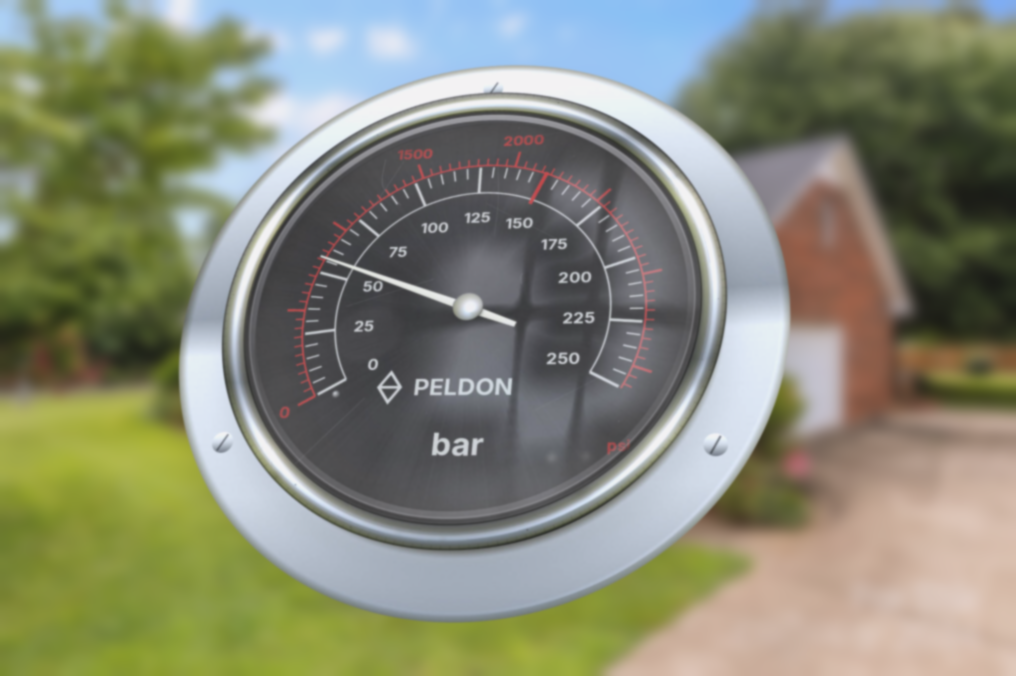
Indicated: 55 (bar)
